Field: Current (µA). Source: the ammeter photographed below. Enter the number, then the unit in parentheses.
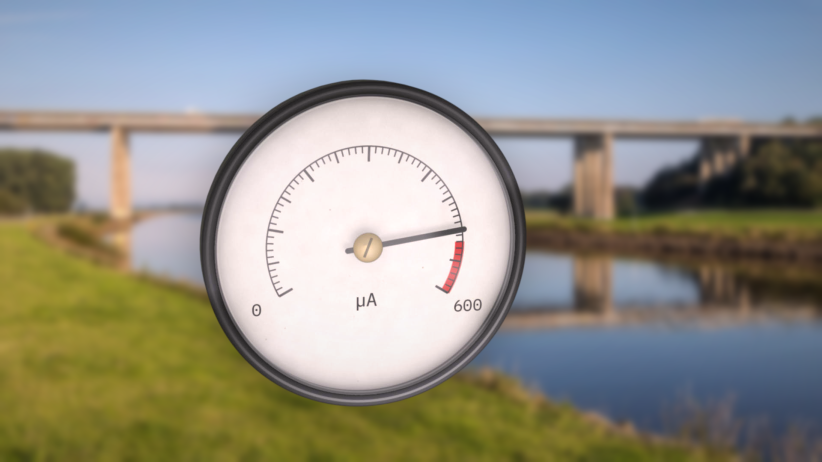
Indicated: 500 (µA)
